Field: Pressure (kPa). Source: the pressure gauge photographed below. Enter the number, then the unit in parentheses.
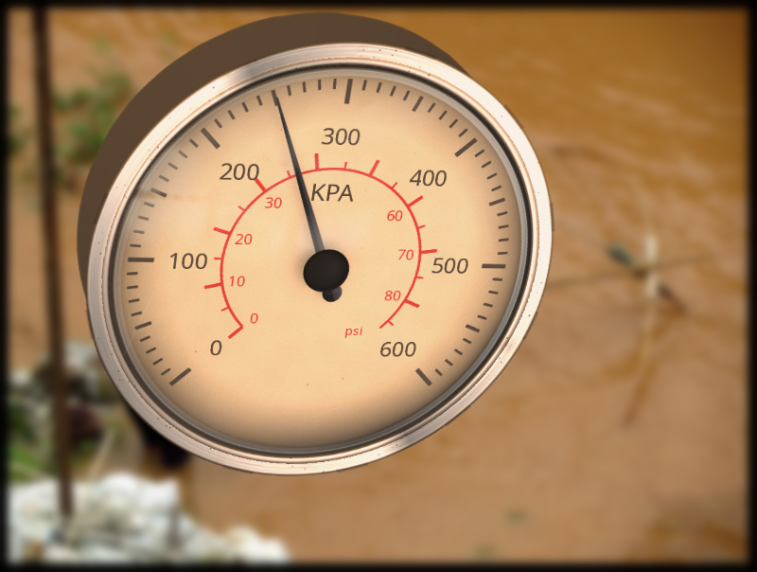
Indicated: 250 (kPa)
